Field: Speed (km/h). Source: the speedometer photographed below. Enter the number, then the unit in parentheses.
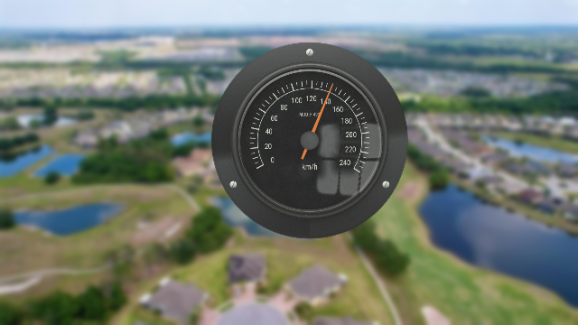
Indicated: 140 (km/h)
